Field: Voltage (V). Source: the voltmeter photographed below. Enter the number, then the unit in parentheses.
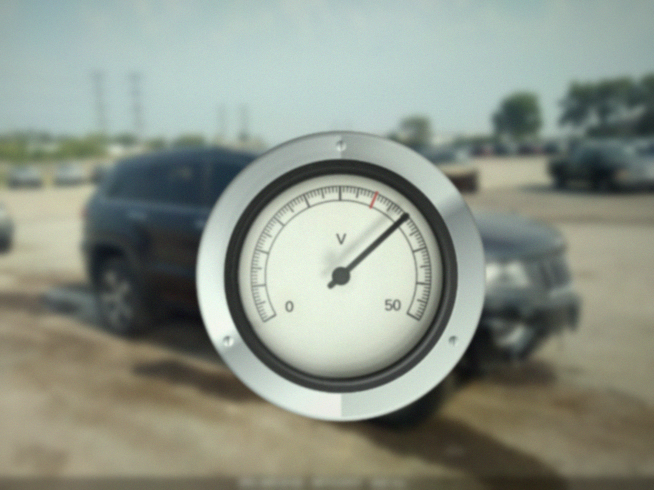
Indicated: 35 (V)
